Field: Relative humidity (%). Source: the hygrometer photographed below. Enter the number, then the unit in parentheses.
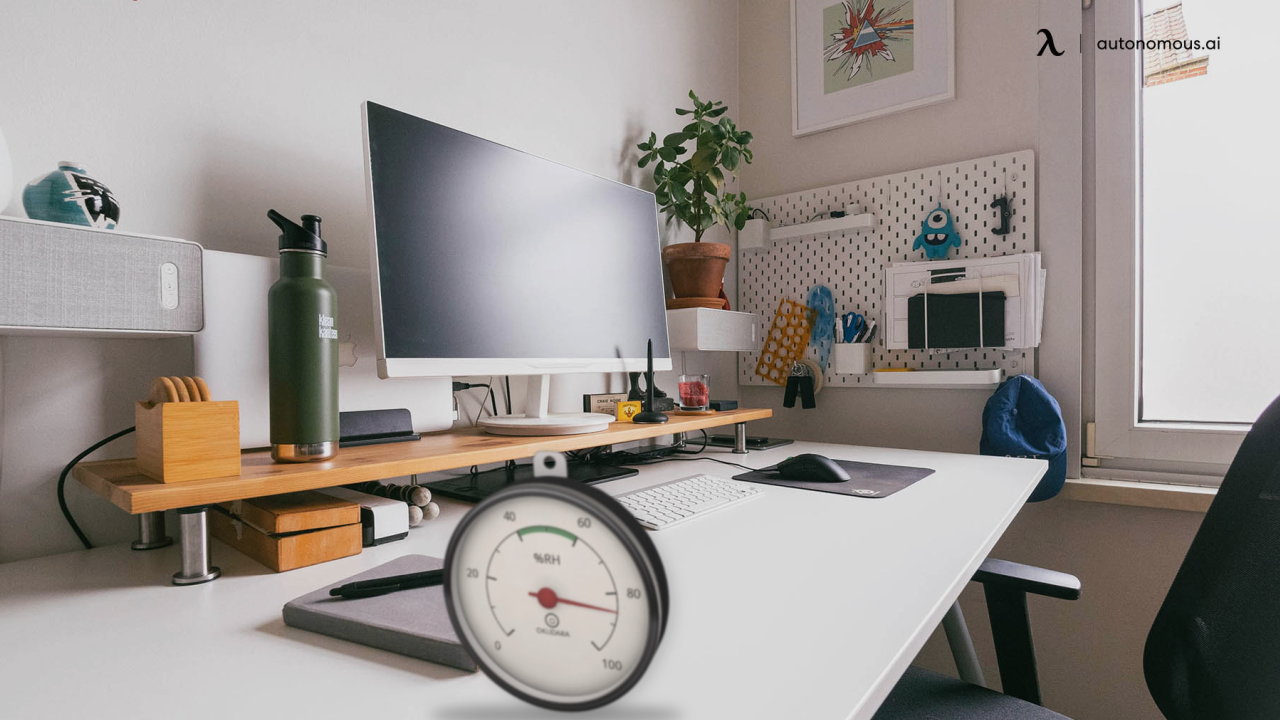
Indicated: 85 (%)
